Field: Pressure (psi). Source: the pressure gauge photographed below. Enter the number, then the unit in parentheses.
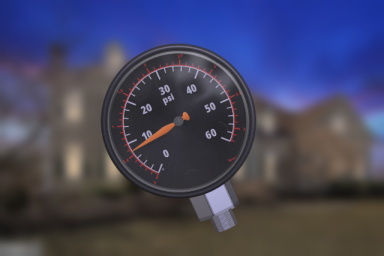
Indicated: 8 (psi)
